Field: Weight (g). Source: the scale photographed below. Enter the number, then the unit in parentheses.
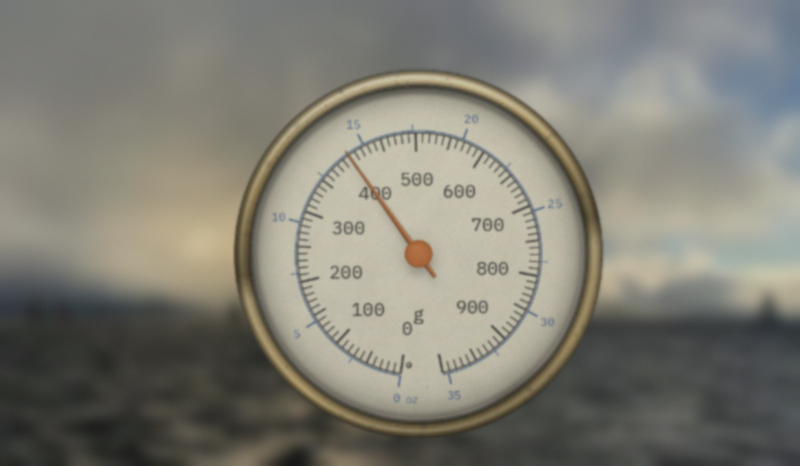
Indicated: 400 (g)
